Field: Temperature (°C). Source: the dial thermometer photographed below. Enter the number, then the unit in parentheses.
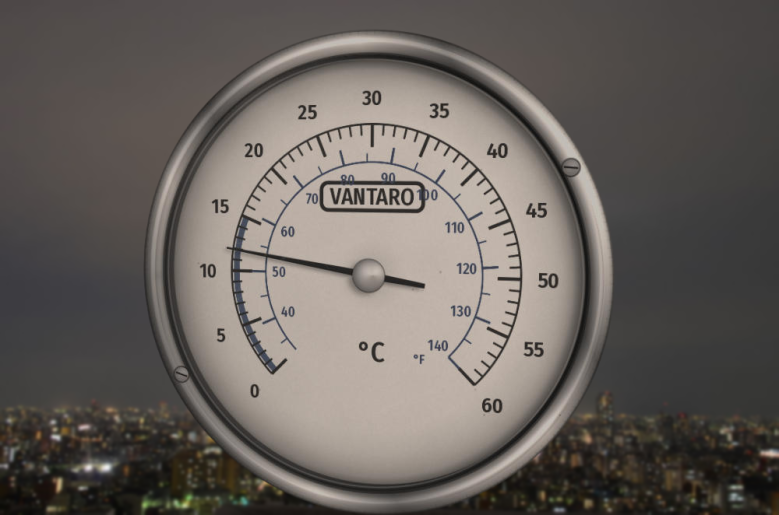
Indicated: 12 (°C)
